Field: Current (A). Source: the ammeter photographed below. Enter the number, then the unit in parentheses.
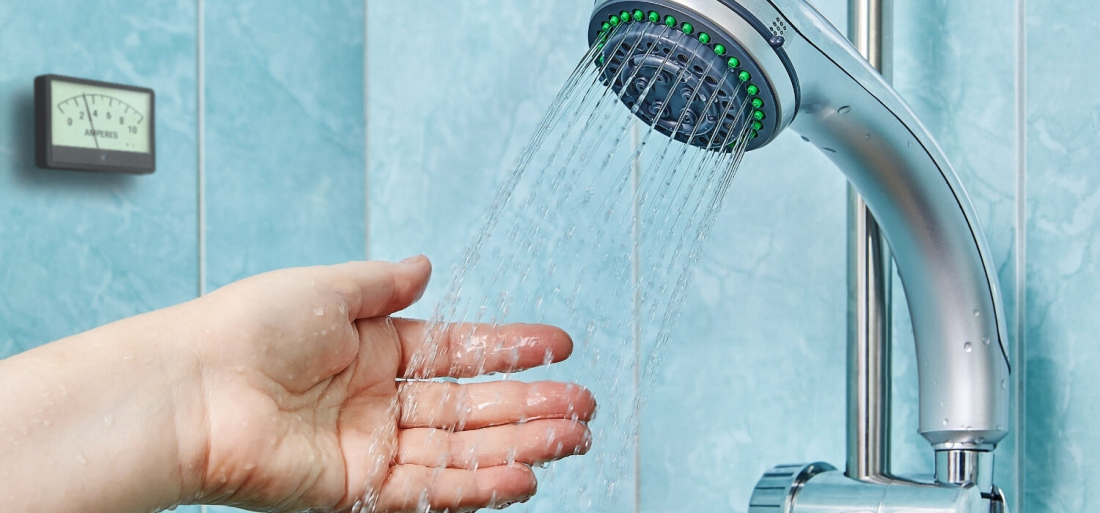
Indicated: 3 (A)
